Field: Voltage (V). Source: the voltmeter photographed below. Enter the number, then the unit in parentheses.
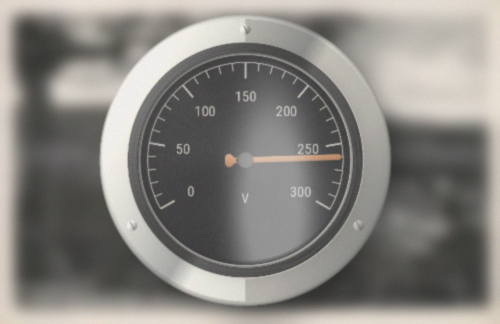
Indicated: 260 (V)
